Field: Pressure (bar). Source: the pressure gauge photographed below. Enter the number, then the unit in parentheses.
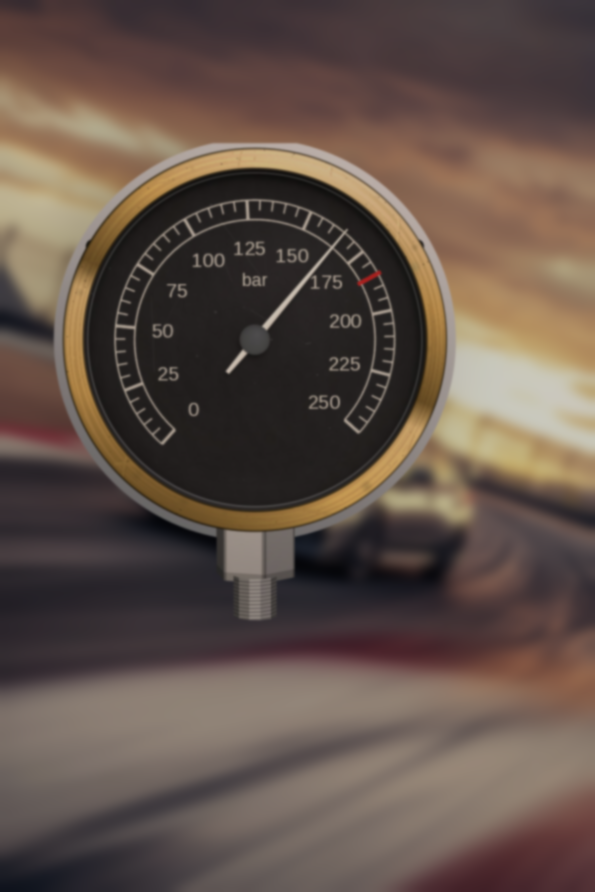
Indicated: 165 (bar)
